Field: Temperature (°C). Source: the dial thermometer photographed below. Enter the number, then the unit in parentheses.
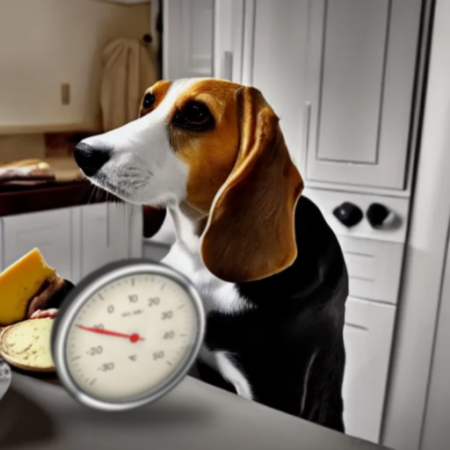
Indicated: -10 (°C)
